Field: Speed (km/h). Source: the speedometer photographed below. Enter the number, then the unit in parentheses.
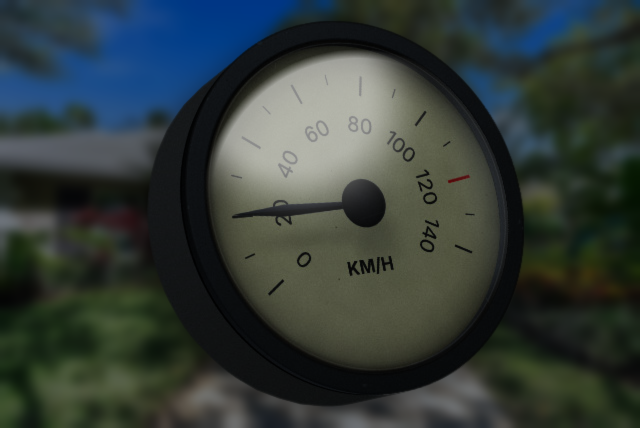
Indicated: 20 (km/h)
